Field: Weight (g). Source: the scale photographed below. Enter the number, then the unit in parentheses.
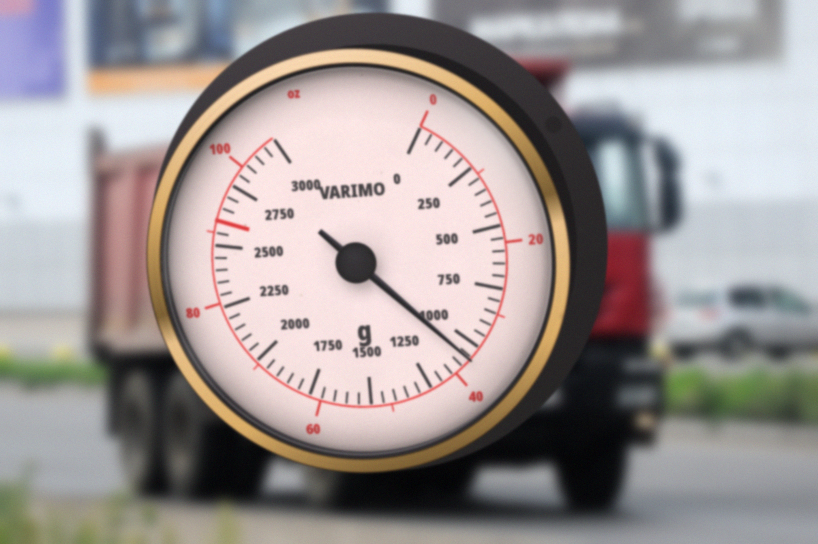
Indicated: 1050 (g)
